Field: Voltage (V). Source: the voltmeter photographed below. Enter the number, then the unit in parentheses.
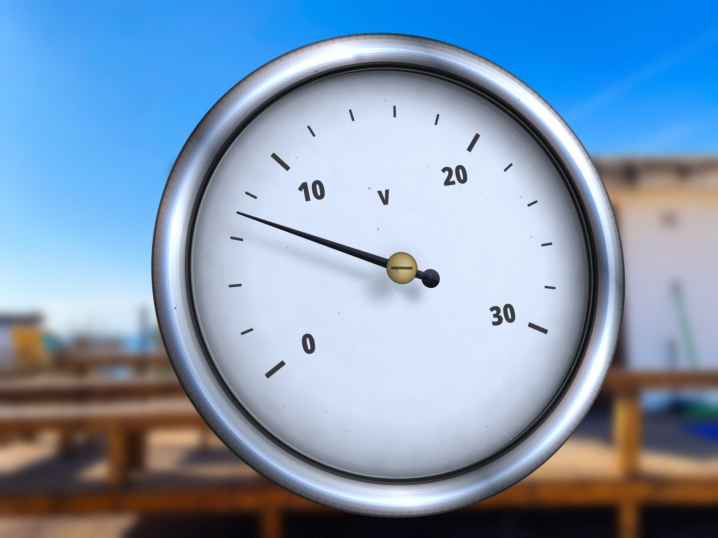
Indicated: 7 (V)
